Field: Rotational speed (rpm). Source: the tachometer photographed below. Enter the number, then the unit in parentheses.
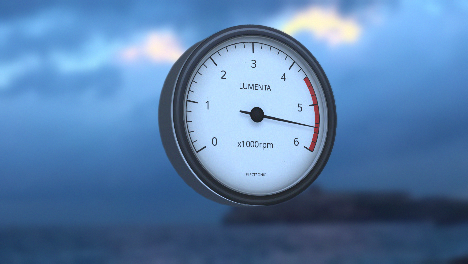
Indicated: 5500 (rpm)
